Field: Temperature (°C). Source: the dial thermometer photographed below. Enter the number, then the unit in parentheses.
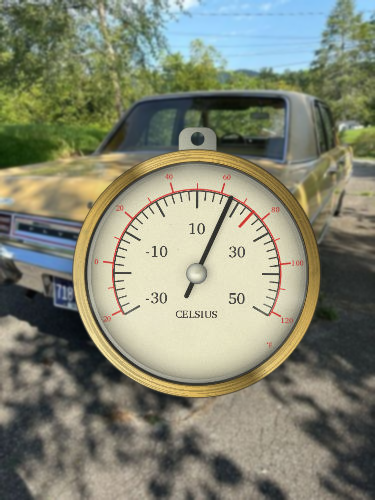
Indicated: 18 (°C)
